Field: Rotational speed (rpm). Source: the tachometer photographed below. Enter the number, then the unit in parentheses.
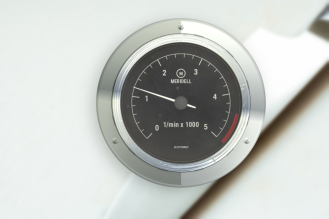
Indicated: 1200 (rpm)
